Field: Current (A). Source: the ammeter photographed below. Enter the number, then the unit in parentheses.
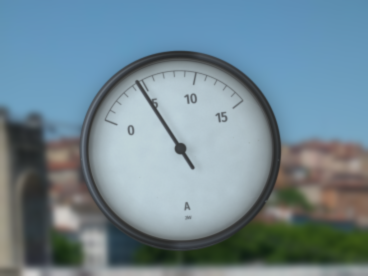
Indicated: 4.5 (A)
